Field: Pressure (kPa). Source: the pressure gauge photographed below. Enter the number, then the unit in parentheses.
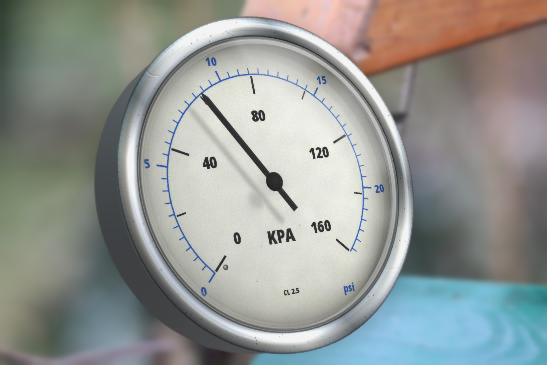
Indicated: 60 (kPa)
